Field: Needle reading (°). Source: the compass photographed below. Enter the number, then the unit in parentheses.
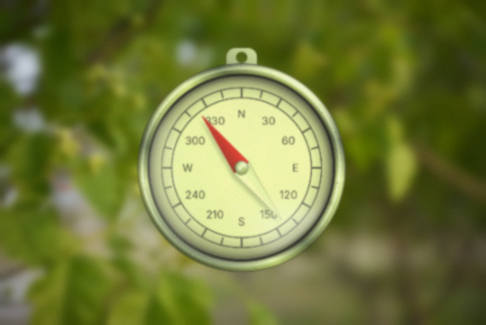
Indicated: 322.5 (°)
